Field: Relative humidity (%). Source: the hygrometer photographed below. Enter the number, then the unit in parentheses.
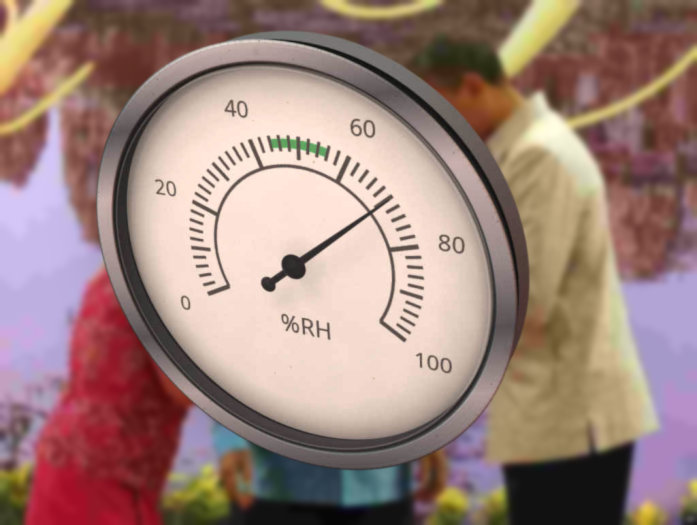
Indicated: 70 (%)
